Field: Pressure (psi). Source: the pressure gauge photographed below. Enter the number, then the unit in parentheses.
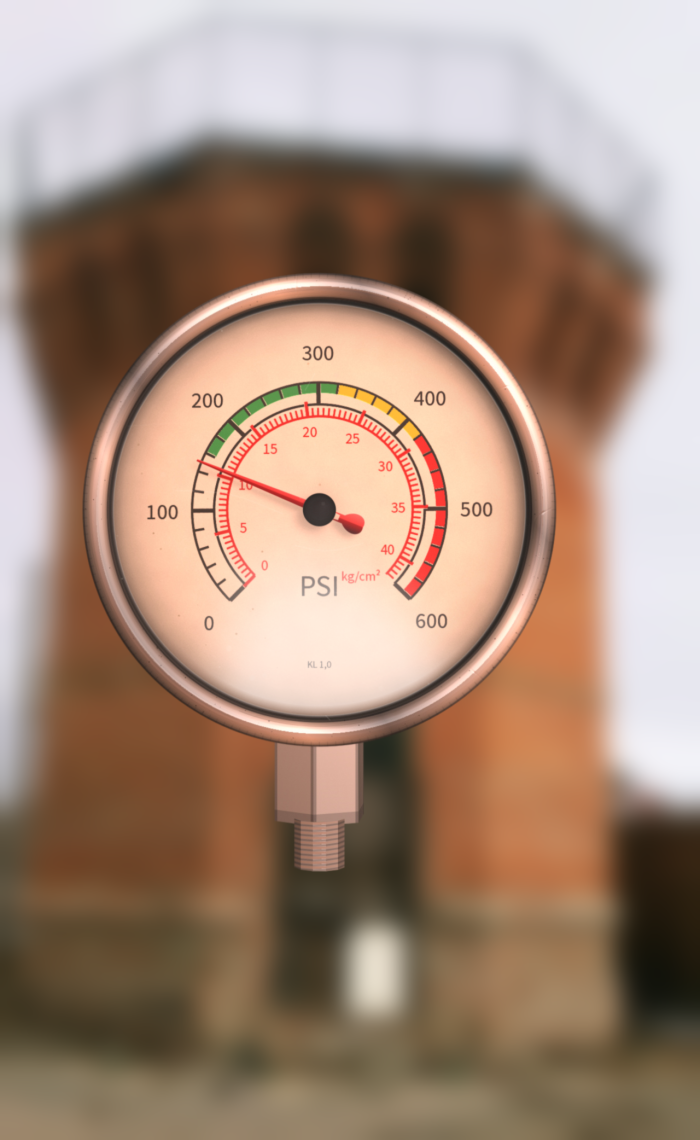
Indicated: 150 (psi)
